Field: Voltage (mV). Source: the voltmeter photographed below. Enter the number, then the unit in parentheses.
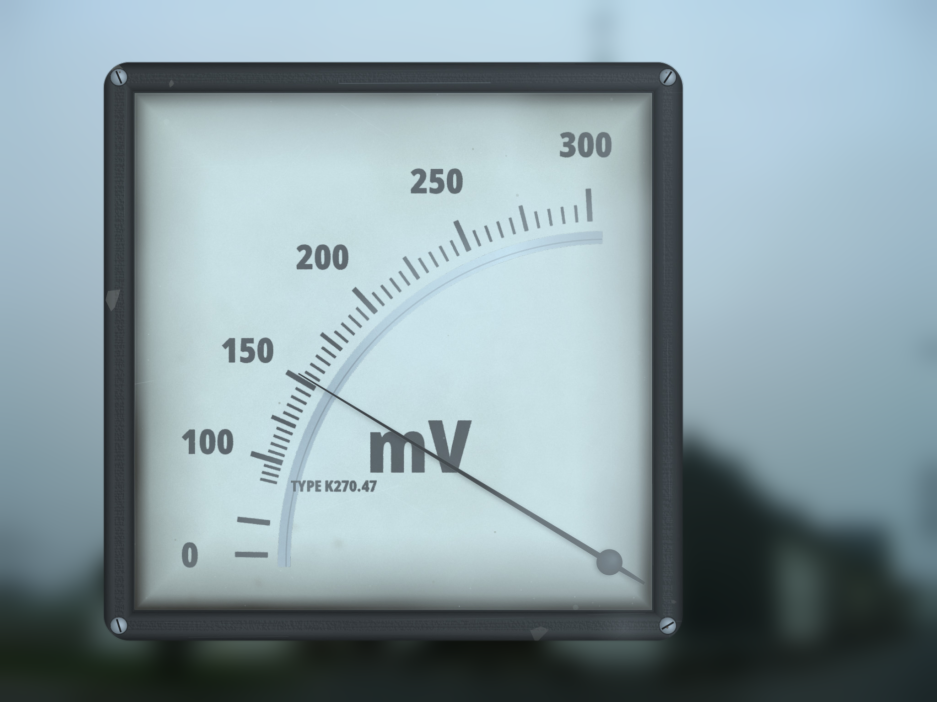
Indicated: 152.5 (mV)
